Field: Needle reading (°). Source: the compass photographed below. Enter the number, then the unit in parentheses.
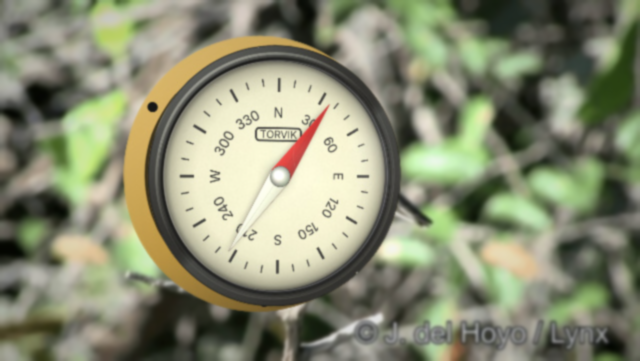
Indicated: 35 (°)
